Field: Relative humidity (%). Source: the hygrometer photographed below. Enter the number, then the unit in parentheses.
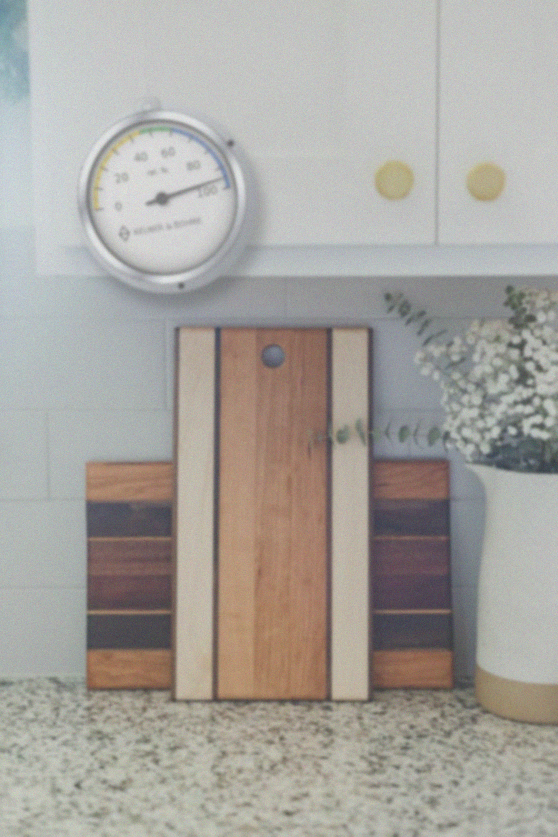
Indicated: 95 (%)
